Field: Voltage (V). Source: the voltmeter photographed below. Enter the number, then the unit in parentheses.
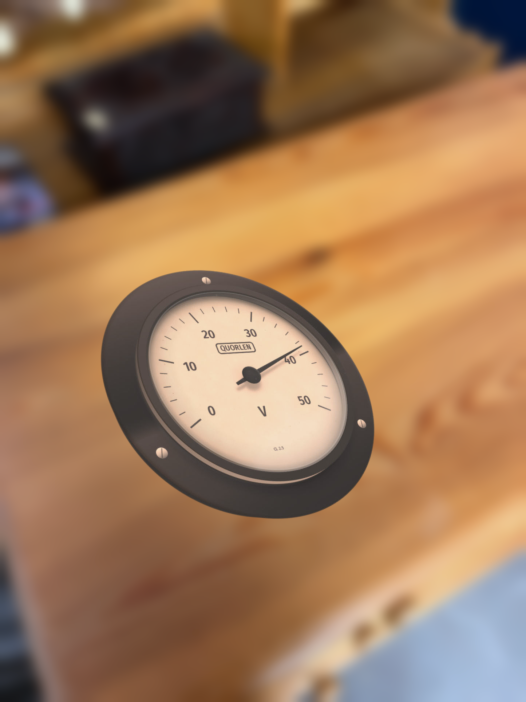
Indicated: 39 (V)
